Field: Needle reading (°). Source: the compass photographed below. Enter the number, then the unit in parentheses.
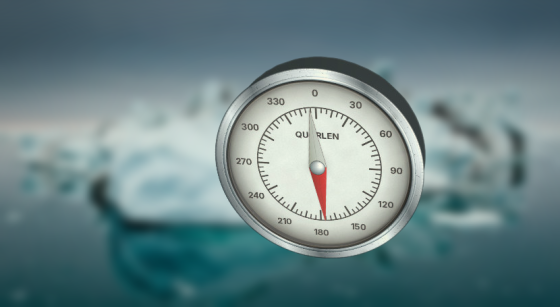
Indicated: 175 (°)
